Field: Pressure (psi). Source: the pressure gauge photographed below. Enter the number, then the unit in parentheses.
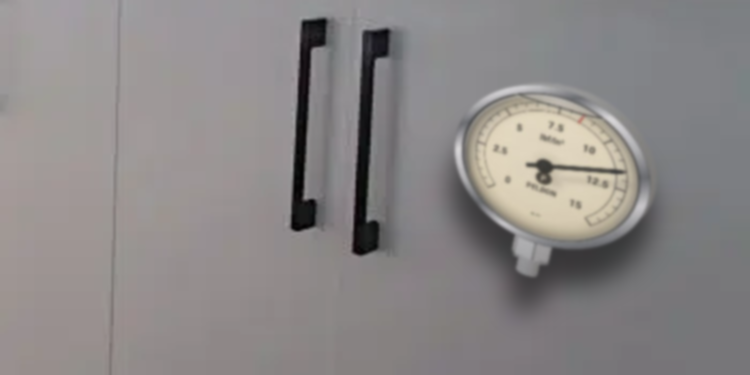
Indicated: 11.5 (psi)
